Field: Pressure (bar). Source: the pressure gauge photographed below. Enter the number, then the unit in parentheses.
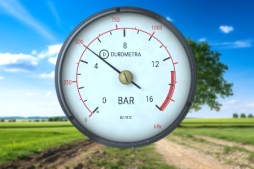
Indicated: 5 (bar)
